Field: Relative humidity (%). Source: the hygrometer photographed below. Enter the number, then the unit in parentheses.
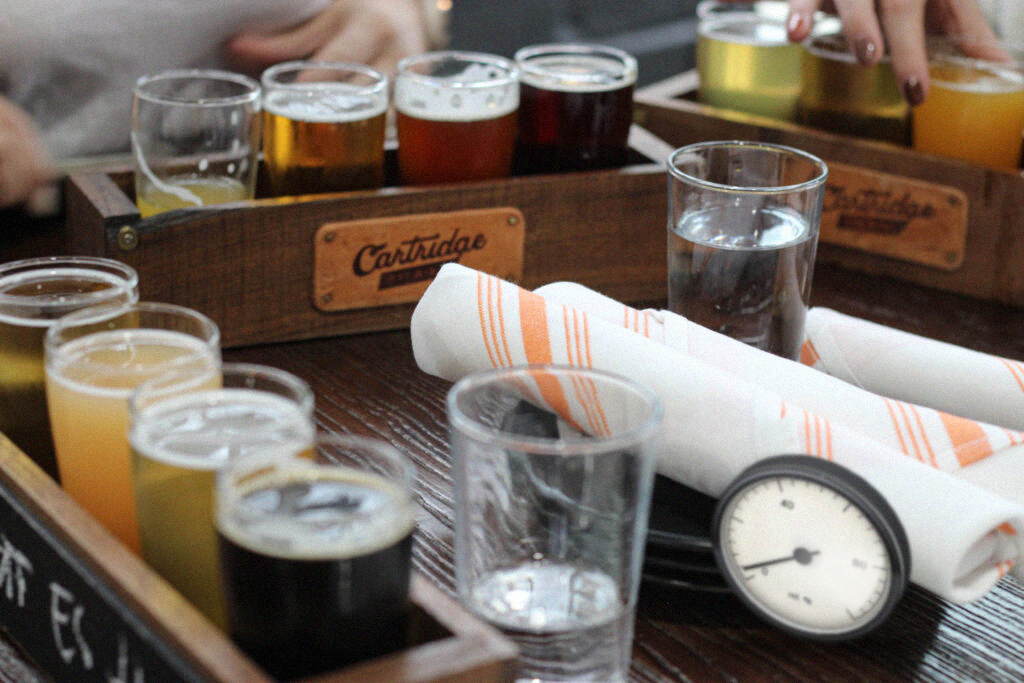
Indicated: 4 (%)
